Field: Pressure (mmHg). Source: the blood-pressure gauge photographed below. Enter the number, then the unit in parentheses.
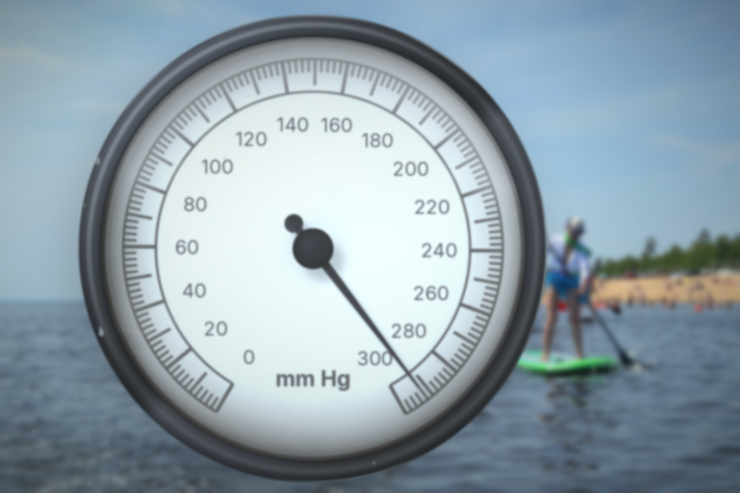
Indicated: 292 (mmHg)
